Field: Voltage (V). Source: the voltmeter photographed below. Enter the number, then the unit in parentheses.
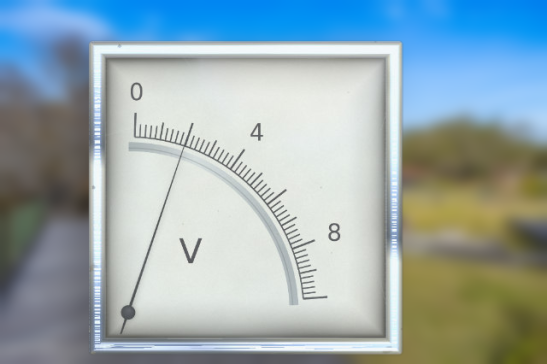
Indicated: 2 (V)
